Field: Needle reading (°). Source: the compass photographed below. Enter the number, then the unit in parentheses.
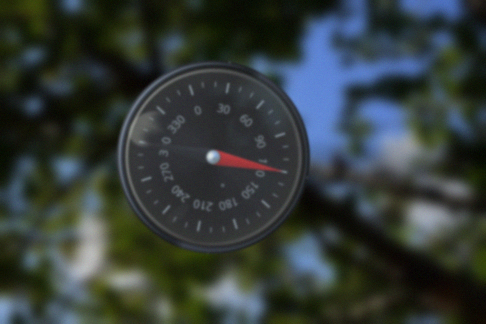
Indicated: 120 (°)
